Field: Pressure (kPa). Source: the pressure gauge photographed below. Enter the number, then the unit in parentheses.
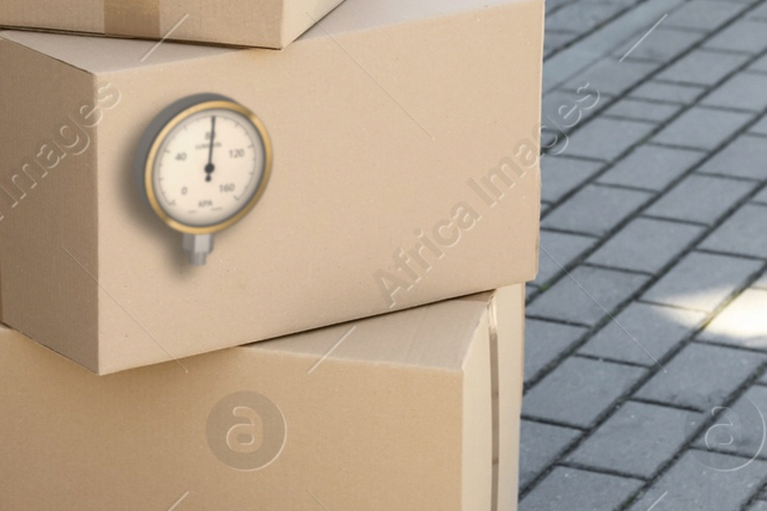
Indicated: 80 (kPa)
